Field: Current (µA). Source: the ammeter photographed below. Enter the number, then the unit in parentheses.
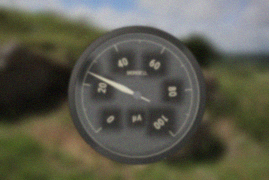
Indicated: 25 (µA)
